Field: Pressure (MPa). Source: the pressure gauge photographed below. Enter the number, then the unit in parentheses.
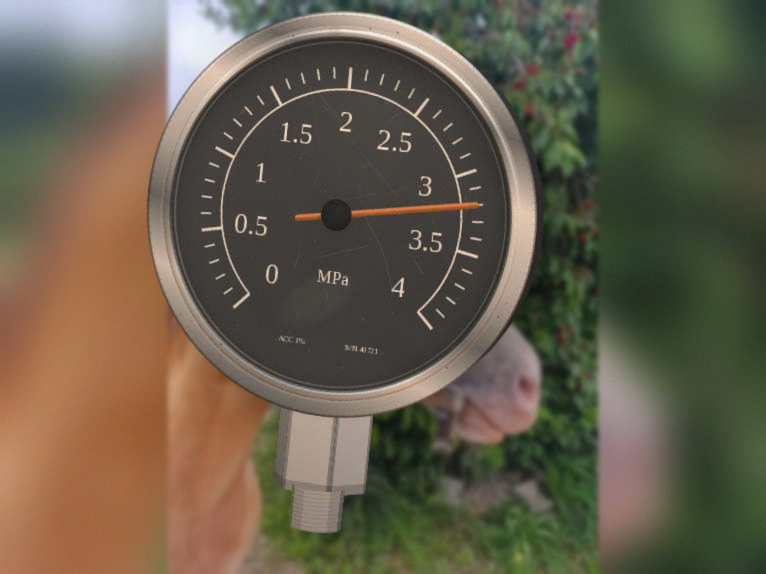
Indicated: 3.2 (MPa)
